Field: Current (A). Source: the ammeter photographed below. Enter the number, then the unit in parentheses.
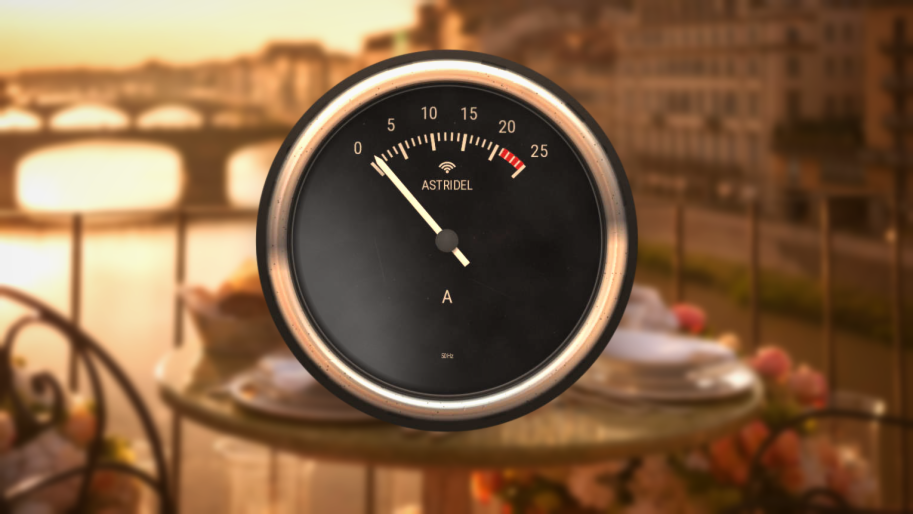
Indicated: 1 (A)
